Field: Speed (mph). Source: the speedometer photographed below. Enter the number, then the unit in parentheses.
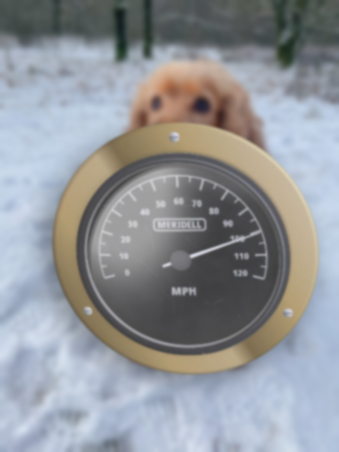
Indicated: 100 (mph)
